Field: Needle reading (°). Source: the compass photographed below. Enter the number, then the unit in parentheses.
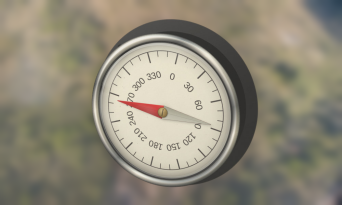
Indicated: 265 (°)
